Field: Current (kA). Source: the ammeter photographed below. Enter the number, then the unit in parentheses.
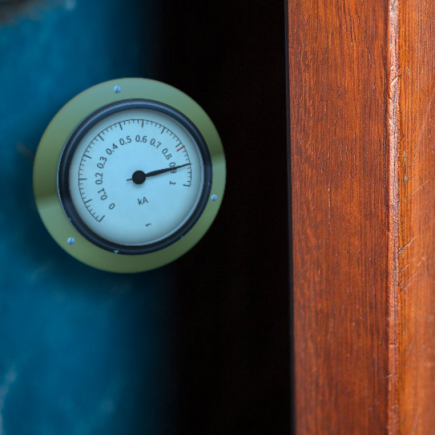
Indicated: 0.9 (kA)
